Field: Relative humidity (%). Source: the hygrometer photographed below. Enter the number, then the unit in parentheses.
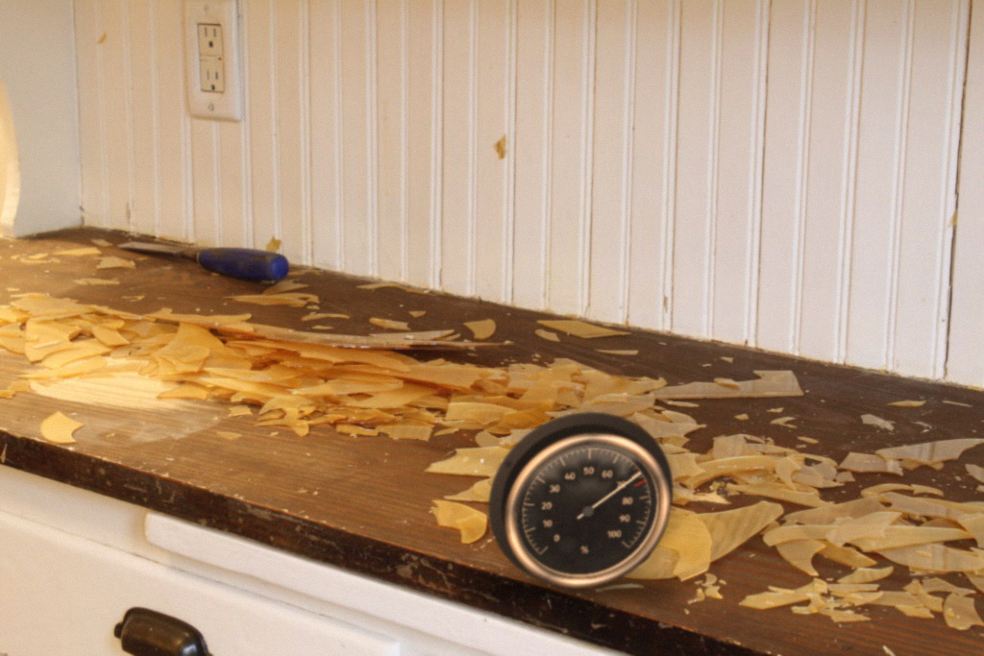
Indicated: 70 (%)
